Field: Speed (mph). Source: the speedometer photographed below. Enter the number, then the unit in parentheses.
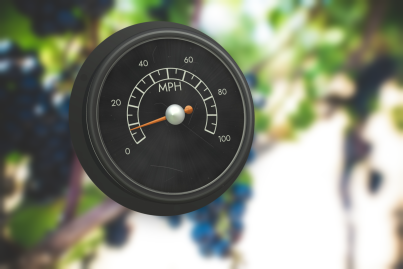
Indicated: 7.5 (mph)
